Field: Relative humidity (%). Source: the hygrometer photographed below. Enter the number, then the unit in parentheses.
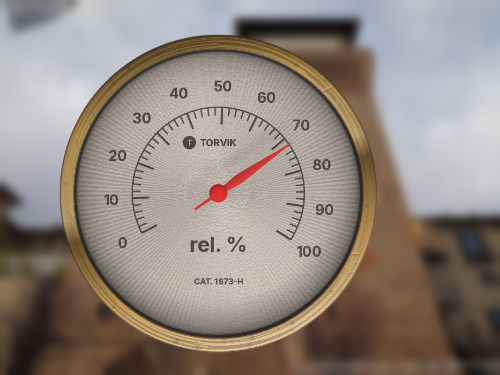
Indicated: 72 (%)
